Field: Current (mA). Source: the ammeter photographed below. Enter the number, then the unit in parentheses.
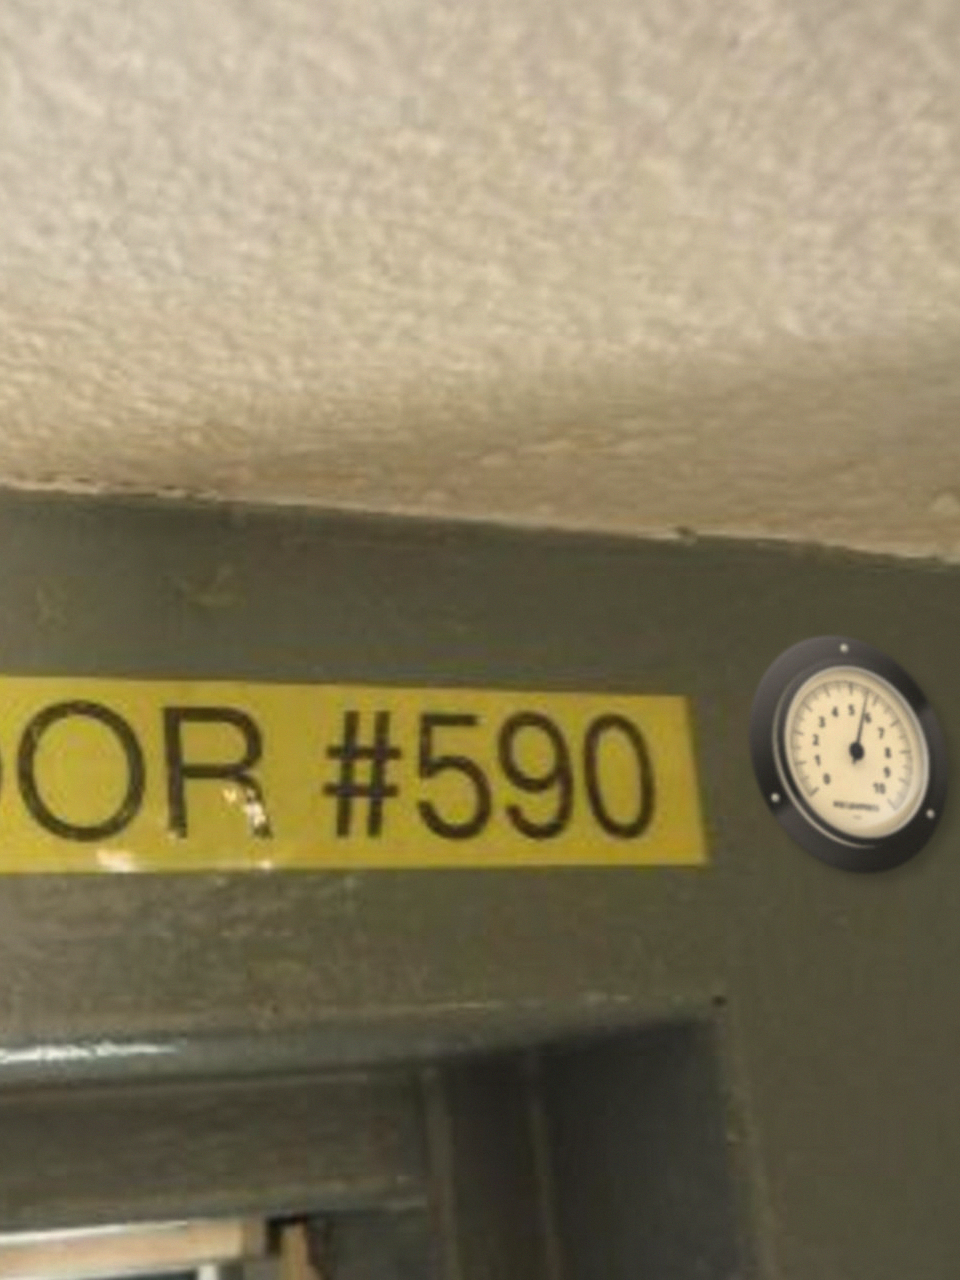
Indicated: 5.5 (mA)
